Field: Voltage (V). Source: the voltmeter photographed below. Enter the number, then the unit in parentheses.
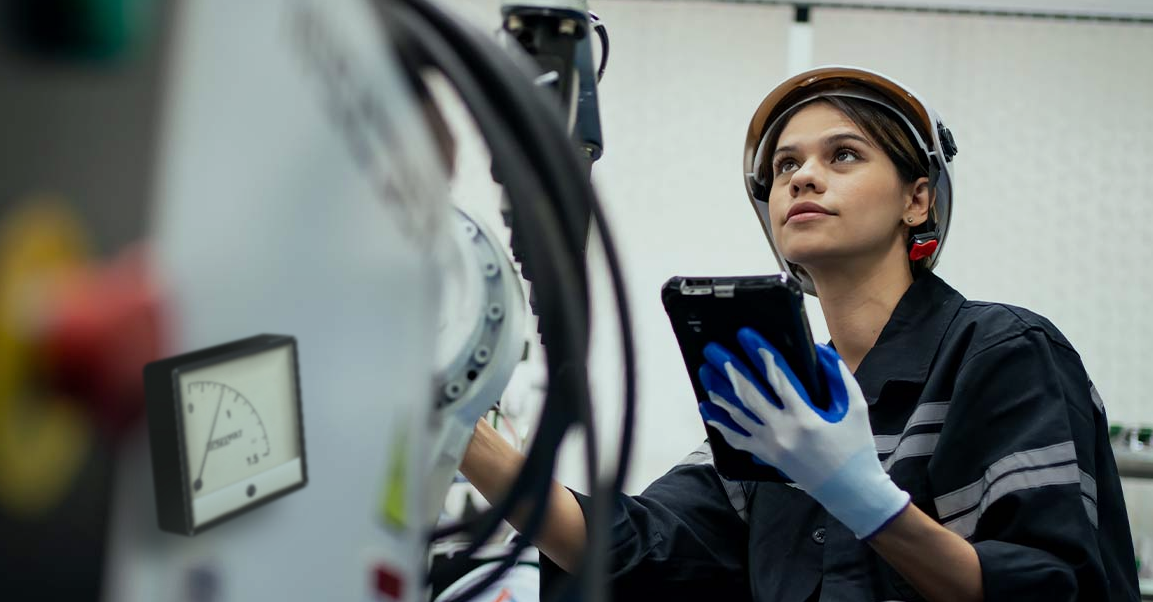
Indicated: 0.8 (V)
